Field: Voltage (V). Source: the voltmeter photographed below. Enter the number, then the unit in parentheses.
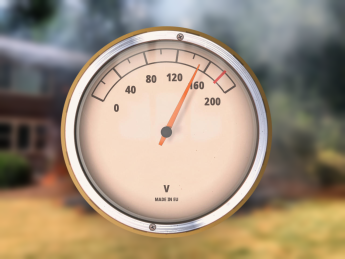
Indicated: 150 (V)
